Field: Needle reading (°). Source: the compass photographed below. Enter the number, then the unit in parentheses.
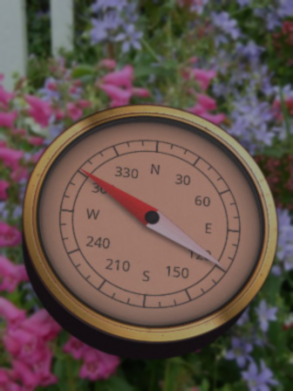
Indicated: 300 (°)
